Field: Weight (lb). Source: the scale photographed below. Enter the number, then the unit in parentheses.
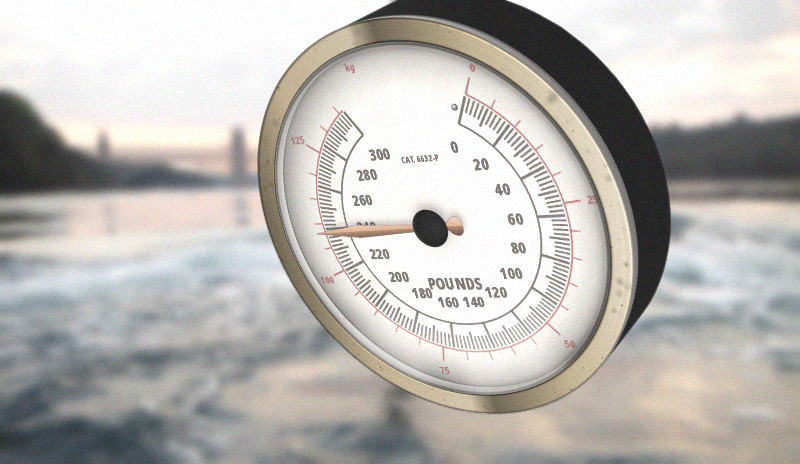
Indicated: 240 (lb)
